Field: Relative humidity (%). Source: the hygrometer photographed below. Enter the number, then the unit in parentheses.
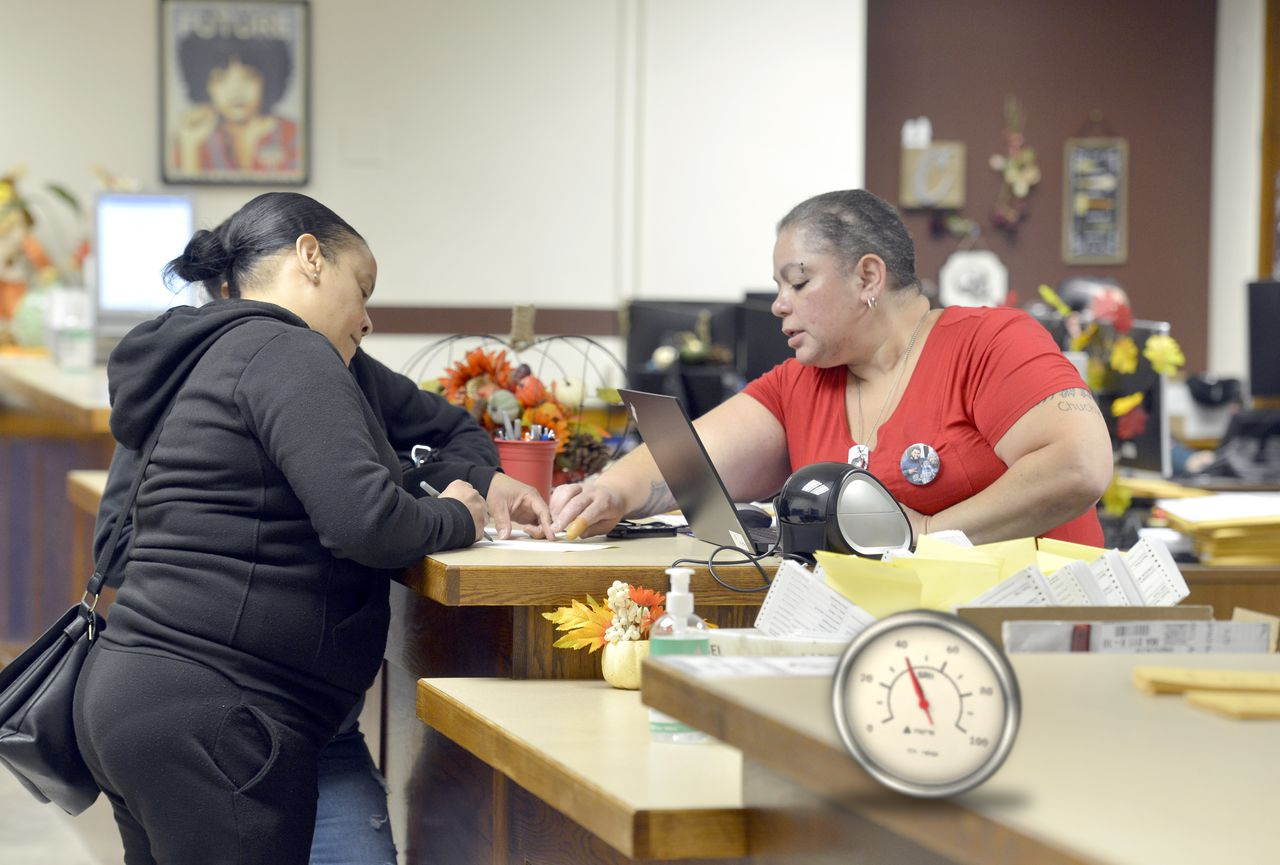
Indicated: 40 (%)
